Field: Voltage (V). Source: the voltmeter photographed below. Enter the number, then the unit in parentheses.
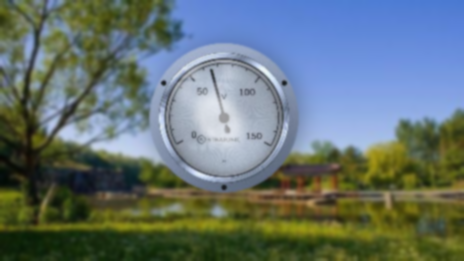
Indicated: 65 (V)
